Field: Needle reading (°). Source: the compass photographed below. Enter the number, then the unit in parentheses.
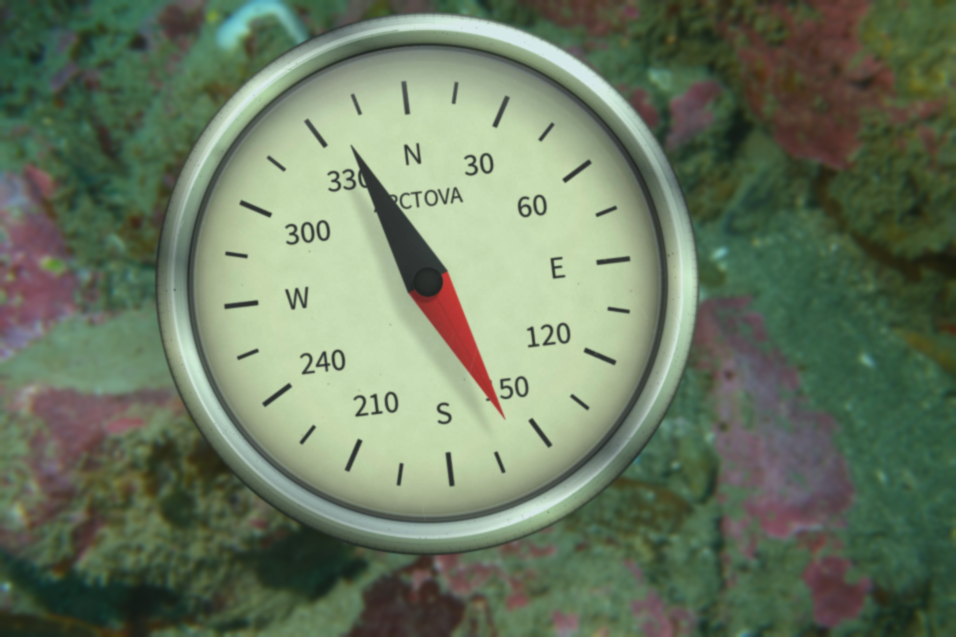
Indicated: 157.5 (°)
